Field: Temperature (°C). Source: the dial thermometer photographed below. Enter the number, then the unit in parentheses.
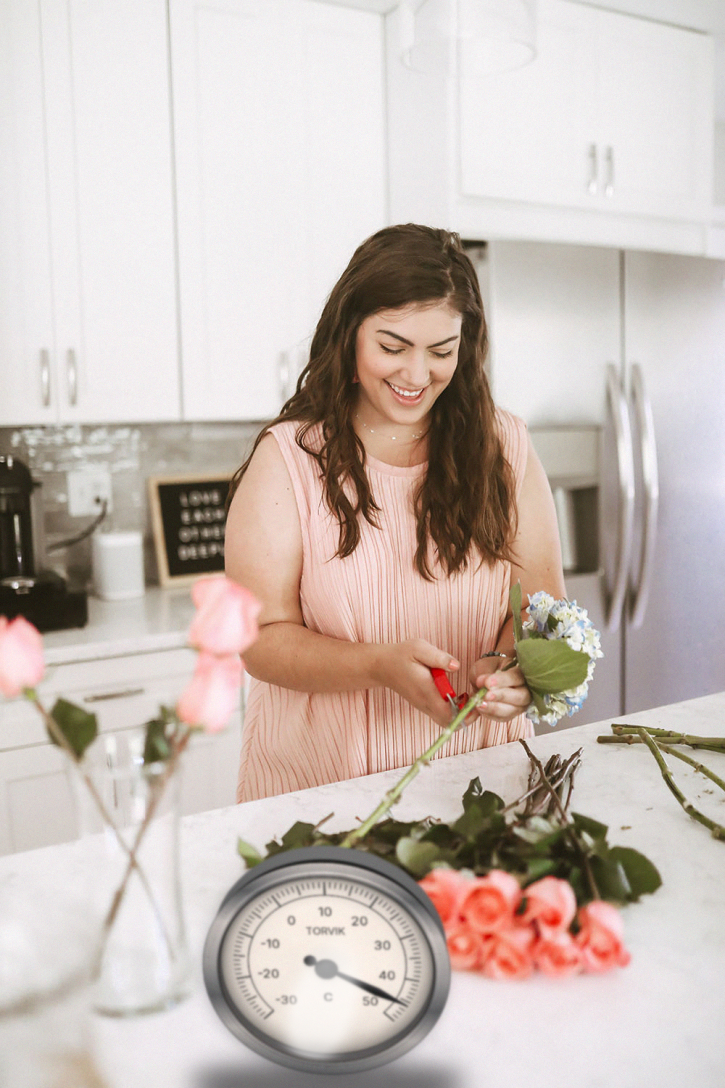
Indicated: 45 (°C)
